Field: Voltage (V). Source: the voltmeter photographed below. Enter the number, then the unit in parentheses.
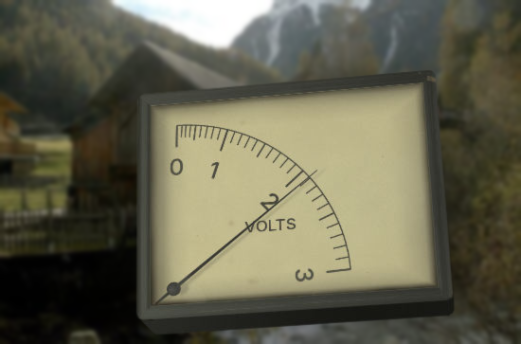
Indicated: 2.1 (V)
